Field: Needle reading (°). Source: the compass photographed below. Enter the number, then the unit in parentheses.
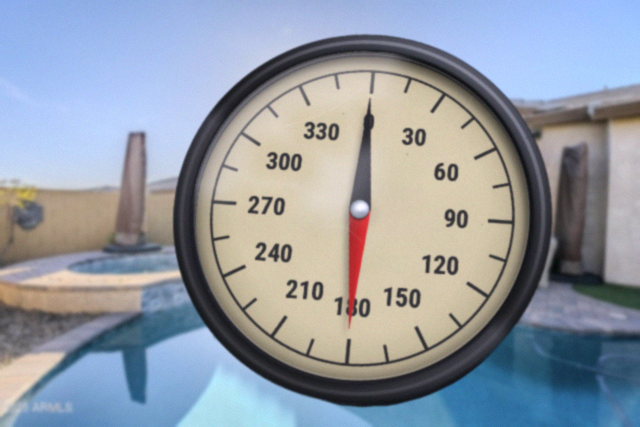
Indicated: 180 (°)
